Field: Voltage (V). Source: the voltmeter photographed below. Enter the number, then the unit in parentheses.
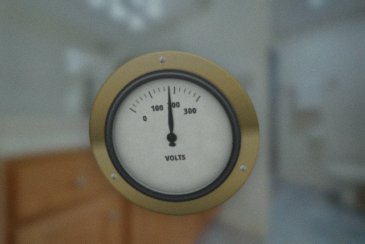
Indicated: 180 (V)
